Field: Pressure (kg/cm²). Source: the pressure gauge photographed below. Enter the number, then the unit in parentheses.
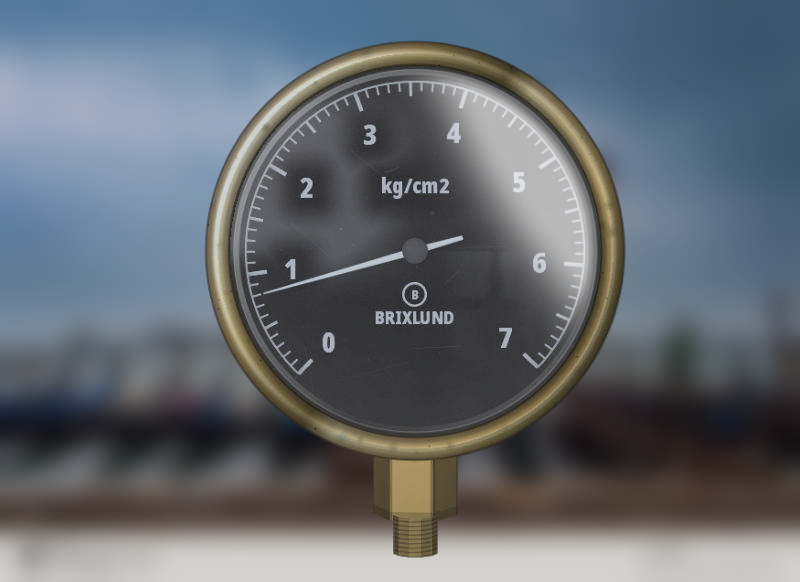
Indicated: 0.8 (kg/cm²)
